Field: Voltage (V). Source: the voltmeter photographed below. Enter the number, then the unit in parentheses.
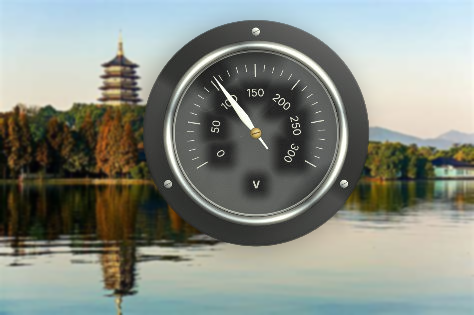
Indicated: 105 (V)
